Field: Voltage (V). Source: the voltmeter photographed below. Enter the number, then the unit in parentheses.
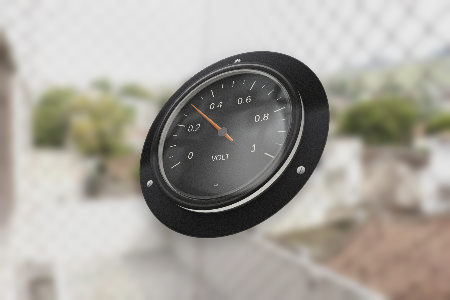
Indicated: 0.3 (V)
